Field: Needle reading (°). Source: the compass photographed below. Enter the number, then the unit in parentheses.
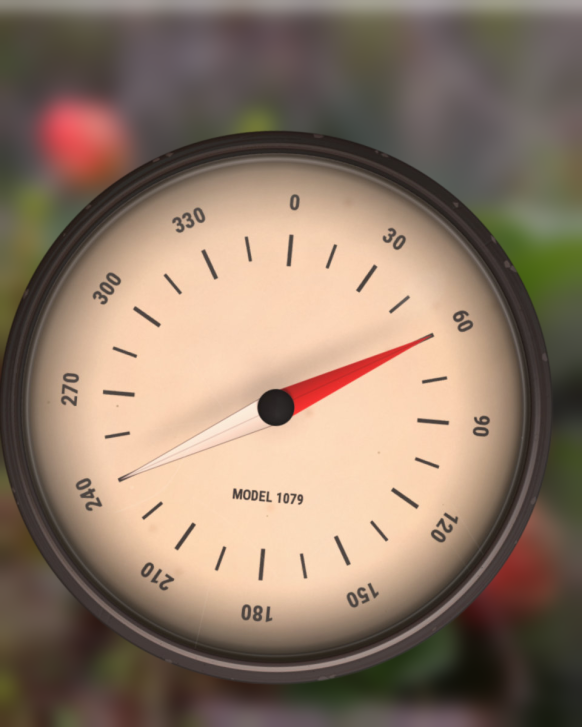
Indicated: 60 (°)
